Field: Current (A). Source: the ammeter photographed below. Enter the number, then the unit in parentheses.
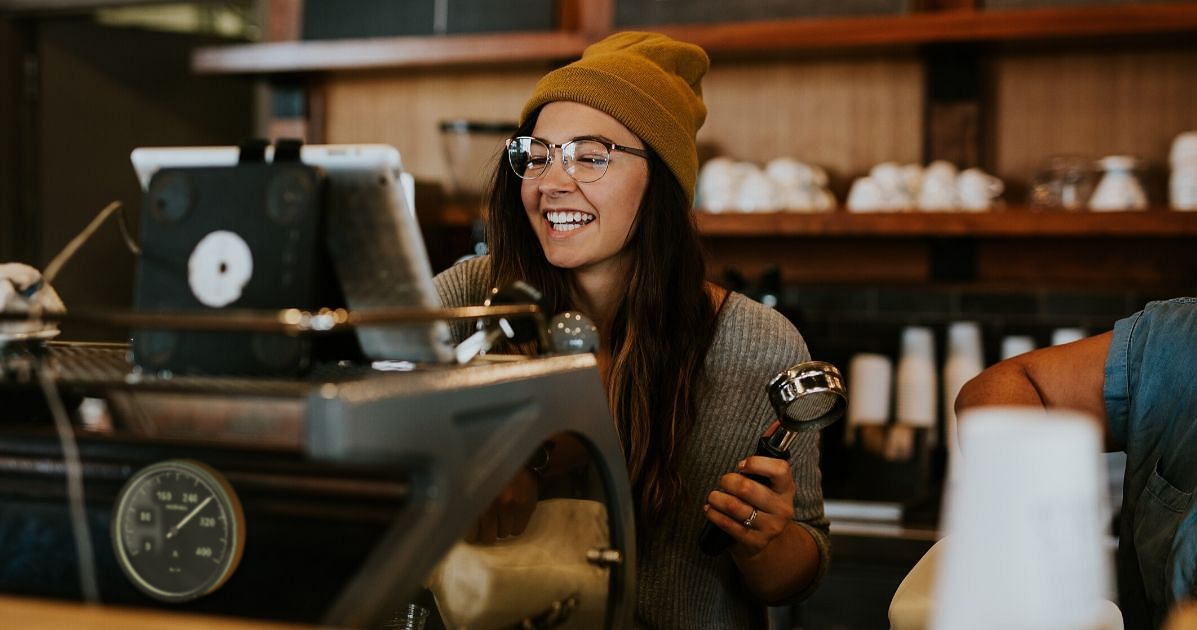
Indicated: 280 (A)
